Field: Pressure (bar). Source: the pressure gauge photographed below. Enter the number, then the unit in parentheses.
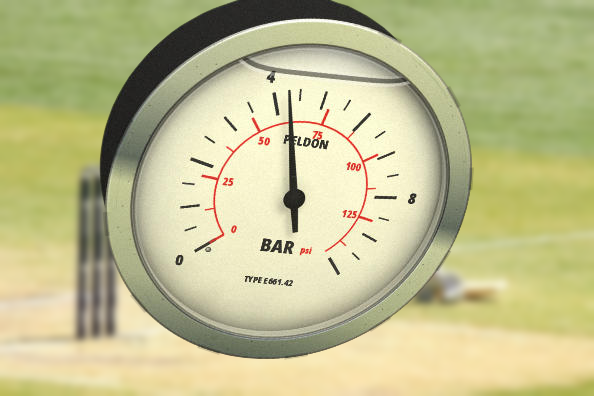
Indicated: 4.25 (bar)
